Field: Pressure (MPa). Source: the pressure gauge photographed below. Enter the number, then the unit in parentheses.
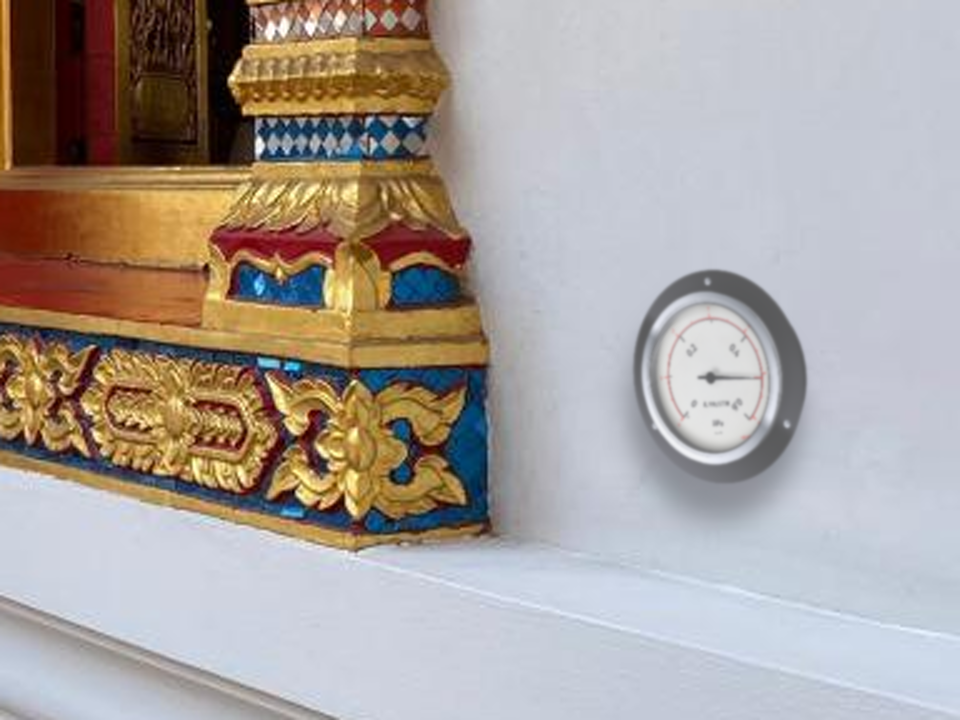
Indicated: 0.5 (MPa)
